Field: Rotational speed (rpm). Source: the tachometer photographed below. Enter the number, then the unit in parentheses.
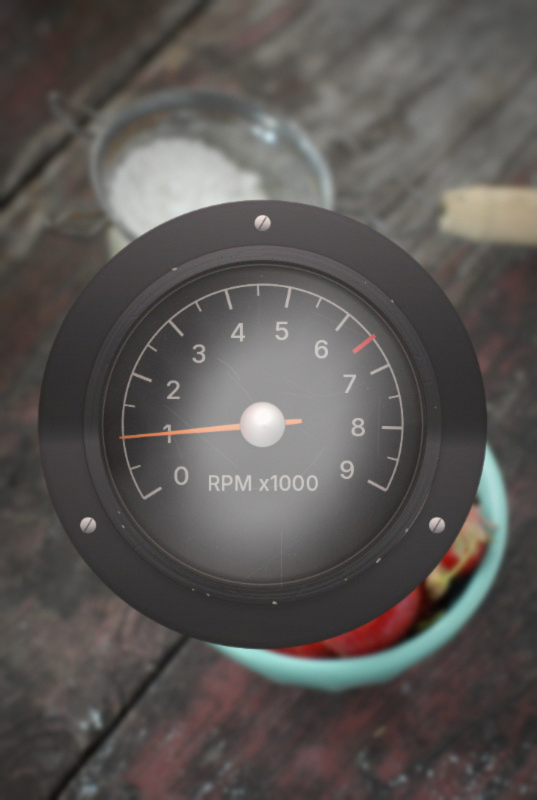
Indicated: 1000 (rpm)
